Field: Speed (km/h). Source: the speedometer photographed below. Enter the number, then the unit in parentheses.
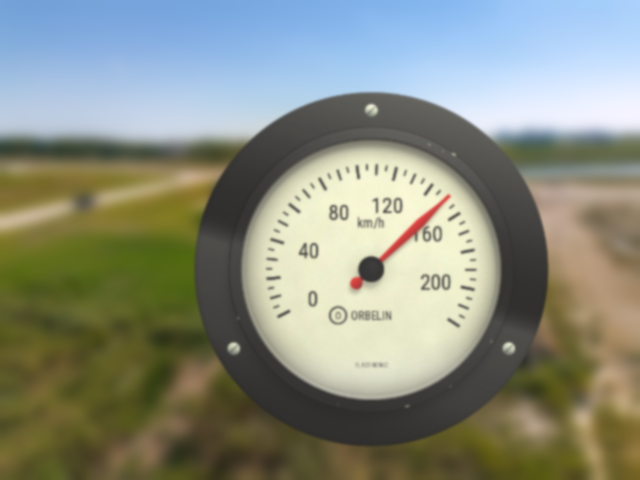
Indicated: 150 (km/h)
